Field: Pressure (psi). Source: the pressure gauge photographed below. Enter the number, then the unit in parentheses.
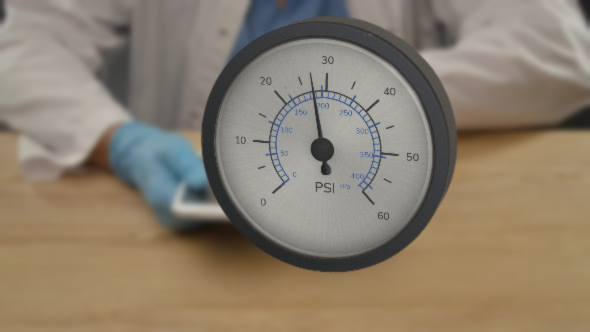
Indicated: 27.5 (psi)
